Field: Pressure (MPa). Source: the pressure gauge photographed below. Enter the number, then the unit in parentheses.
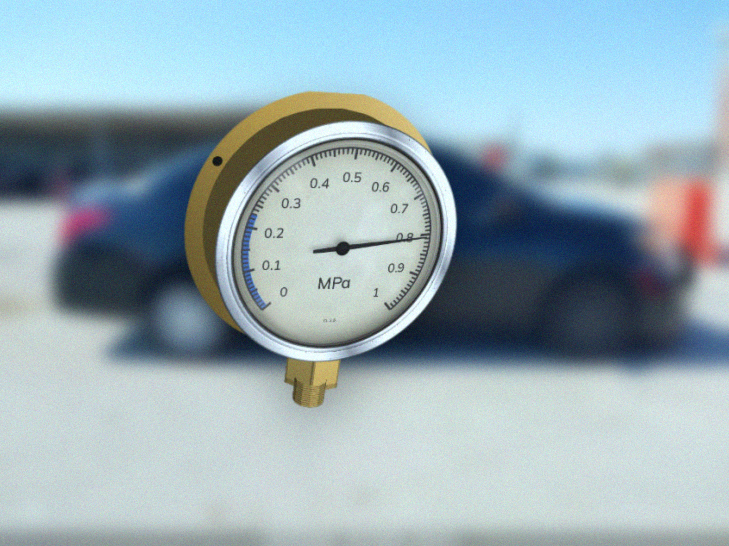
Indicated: 0.8 (MPa)
